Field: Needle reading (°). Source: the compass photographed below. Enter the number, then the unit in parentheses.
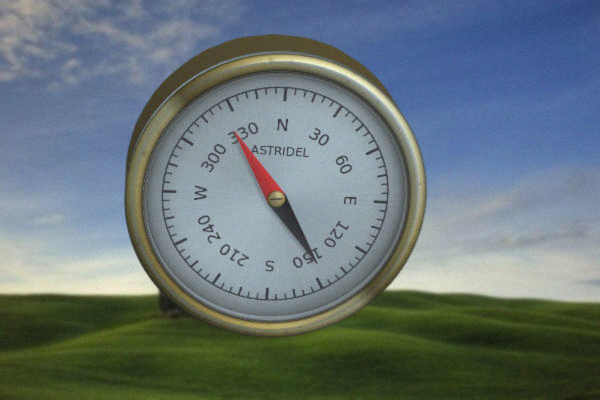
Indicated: 325 (°)
